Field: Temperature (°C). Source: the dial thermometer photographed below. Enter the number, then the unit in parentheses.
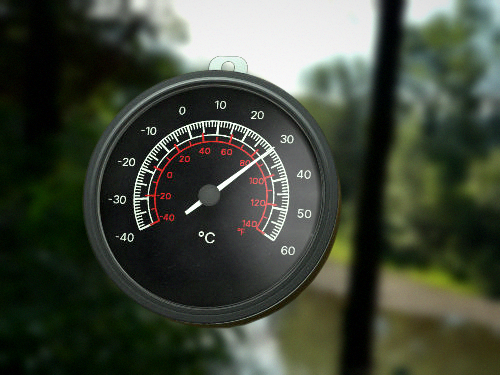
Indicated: 30 (°C)
